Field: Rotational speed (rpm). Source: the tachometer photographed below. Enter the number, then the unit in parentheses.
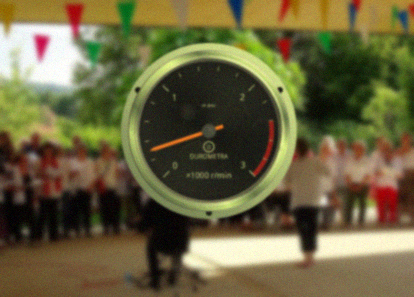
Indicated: 300 (rpm)
